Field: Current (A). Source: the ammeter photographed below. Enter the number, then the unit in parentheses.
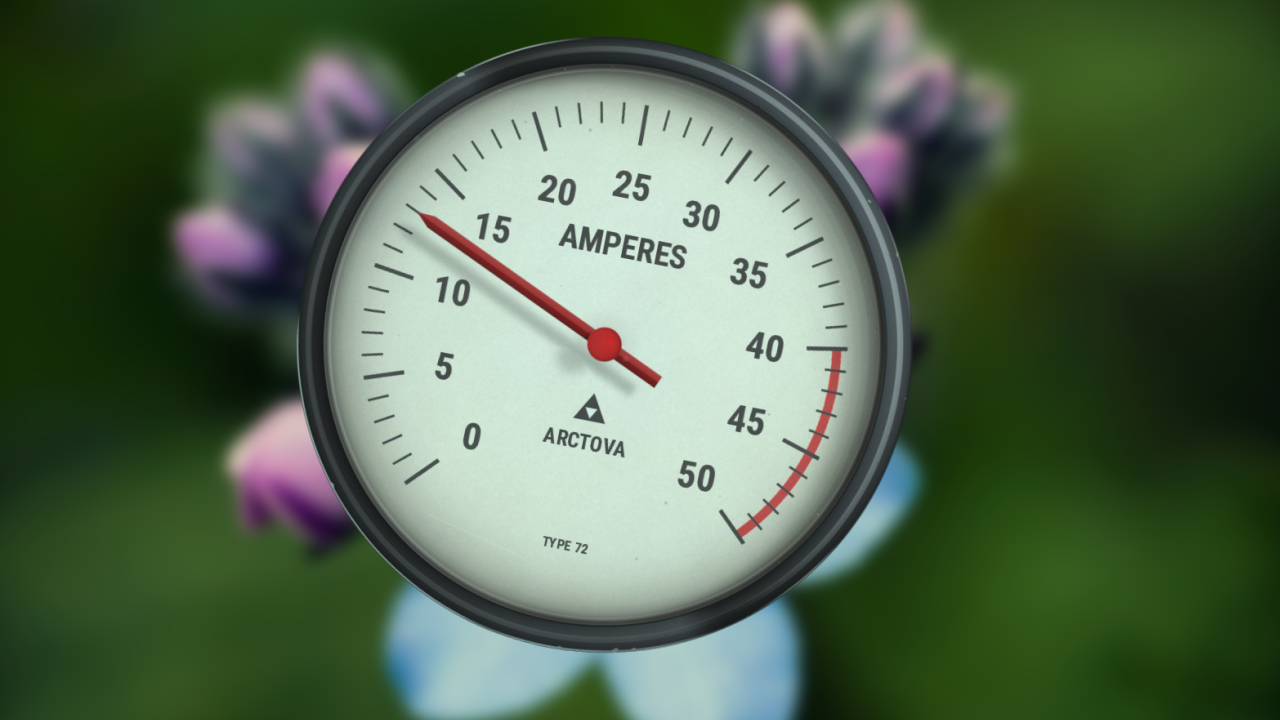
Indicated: 13 (A)
